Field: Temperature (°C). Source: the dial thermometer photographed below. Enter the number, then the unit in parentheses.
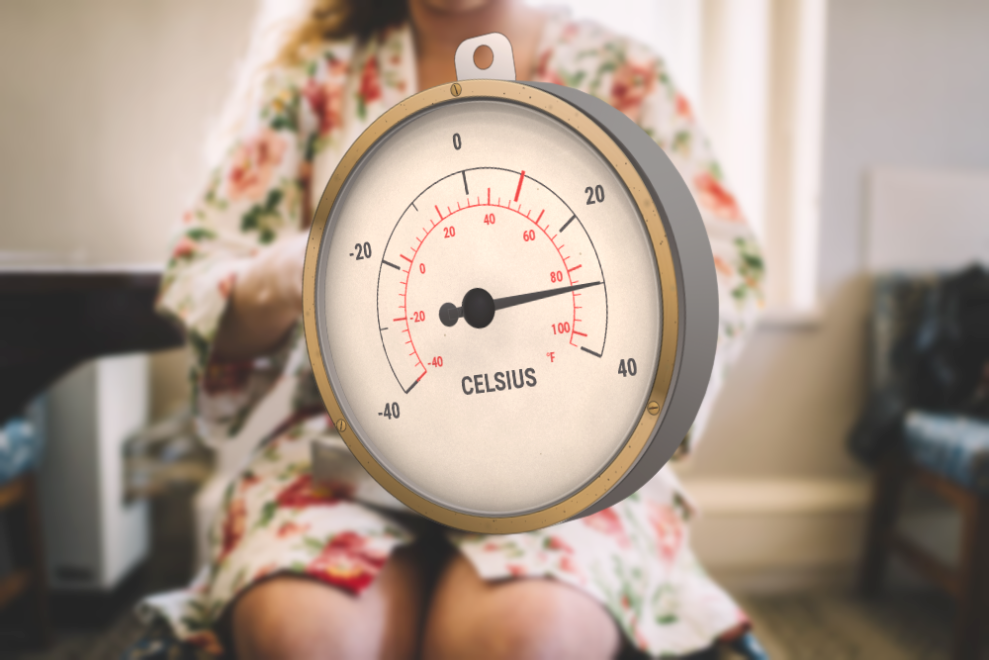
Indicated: 30 (°C)
